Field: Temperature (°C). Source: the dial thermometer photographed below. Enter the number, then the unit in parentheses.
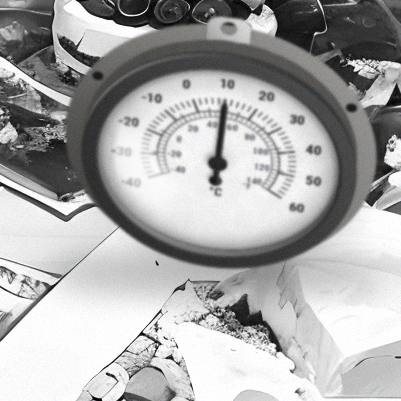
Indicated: 10 (°C)
